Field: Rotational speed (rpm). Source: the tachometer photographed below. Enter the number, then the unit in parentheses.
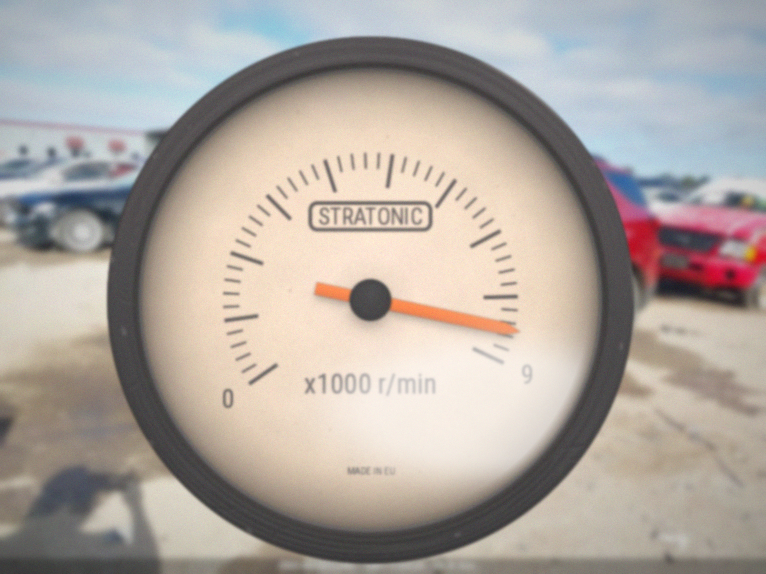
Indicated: 8500 (rpm)
